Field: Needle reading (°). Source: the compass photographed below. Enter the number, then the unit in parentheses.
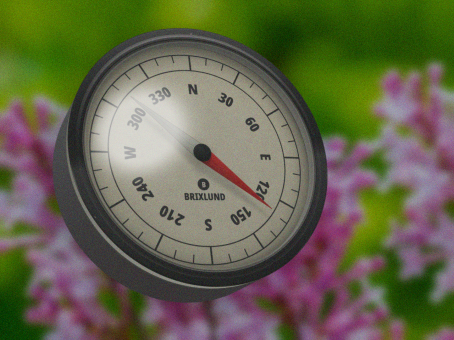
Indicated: 130 (°)
